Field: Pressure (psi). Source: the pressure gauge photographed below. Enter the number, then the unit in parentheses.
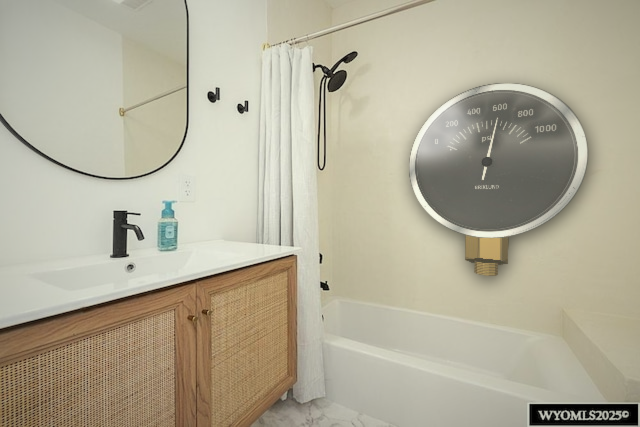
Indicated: 600 (psi)
